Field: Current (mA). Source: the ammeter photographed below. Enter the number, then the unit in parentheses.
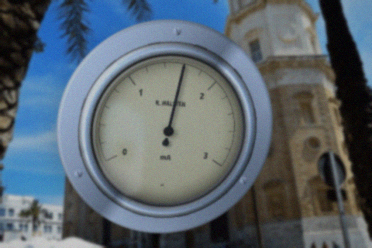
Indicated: 1.6 (mA)
